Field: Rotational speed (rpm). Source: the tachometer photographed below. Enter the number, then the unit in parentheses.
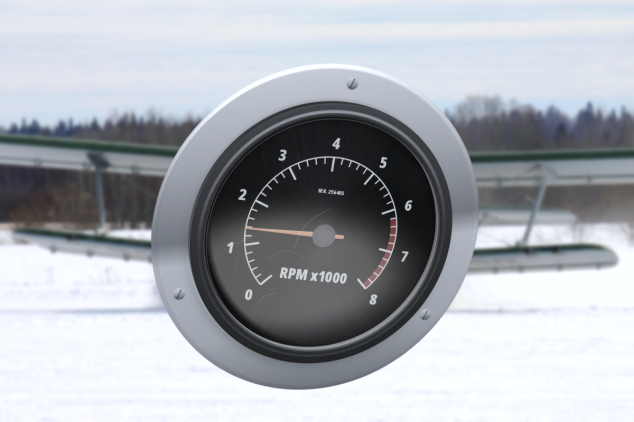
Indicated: 1400 (rpm)
